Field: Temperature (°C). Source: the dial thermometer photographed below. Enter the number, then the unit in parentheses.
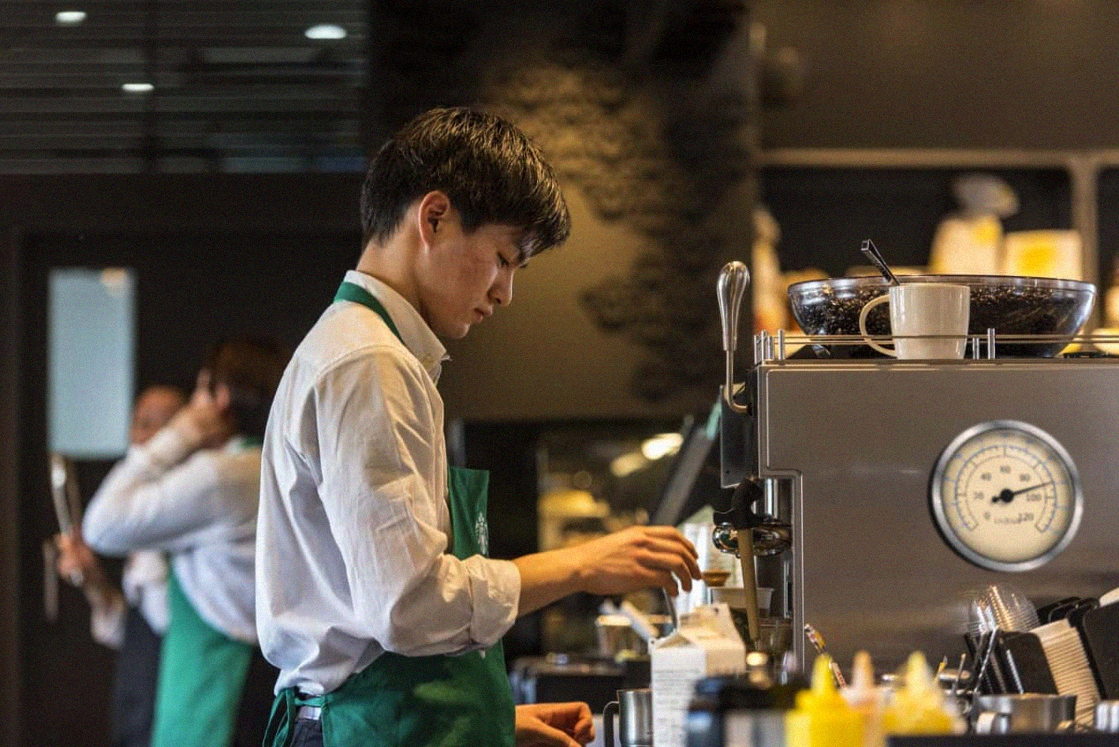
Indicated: 92 (°C)
